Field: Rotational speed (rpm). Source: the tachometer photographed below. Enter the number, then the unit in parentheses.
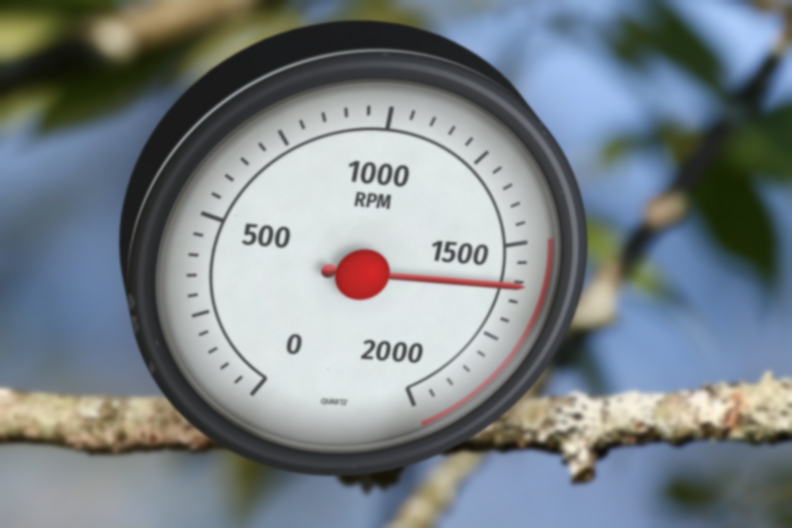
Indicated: 1600 (rpm)
